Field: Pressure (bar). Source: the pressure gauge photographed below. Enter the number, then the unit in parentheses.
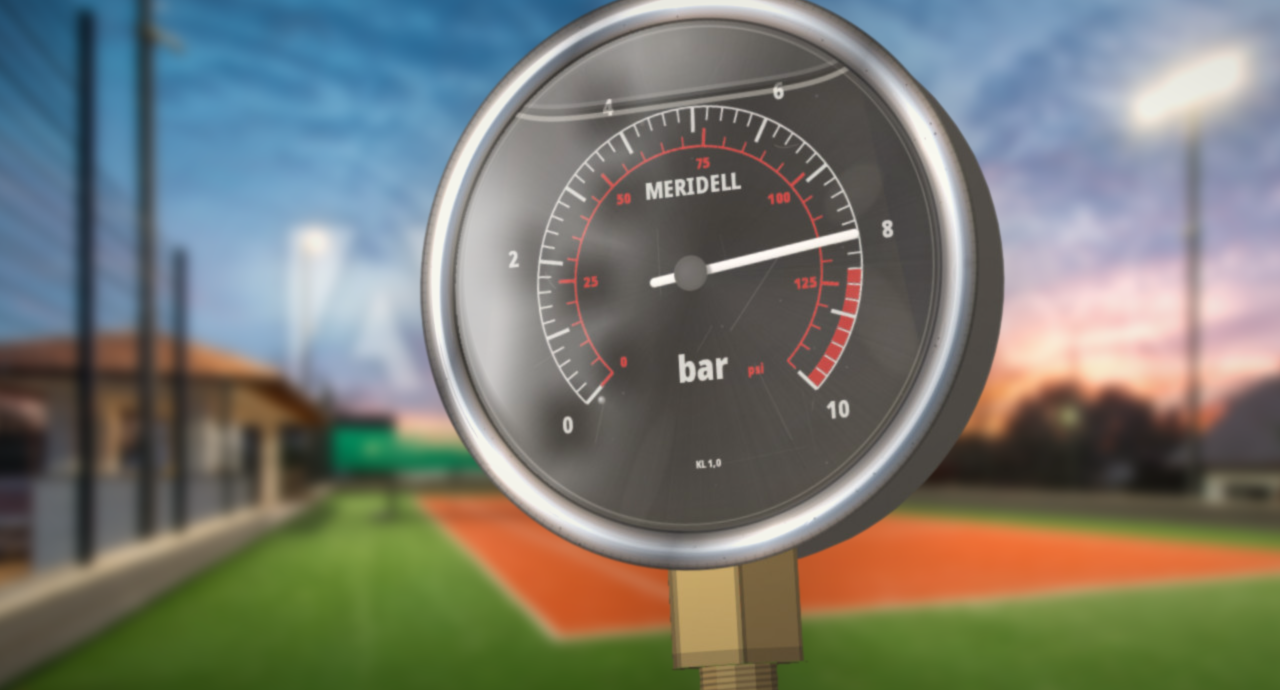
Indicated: 8 (bar)
